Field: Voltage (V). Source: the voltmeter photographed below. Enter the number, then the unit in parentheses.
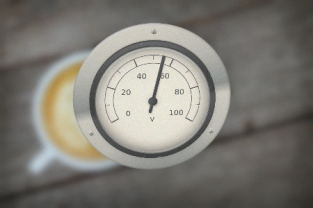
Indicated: 55 (V)
